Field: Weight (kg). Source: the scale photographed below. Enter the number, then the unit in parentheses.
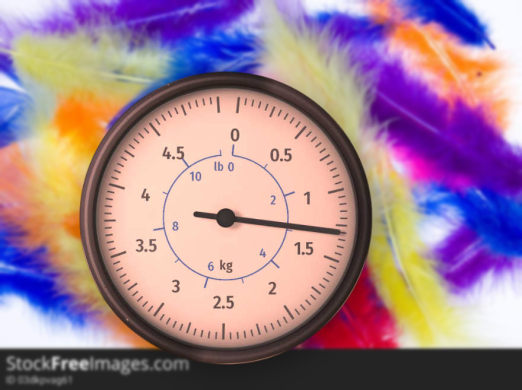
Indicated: 1.3 (kg)
